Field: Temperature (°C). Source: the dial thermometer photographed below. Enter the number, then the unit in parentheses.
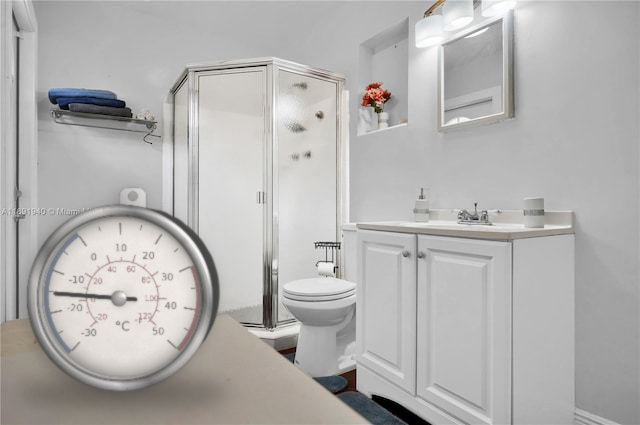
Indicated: -15 (°C)
